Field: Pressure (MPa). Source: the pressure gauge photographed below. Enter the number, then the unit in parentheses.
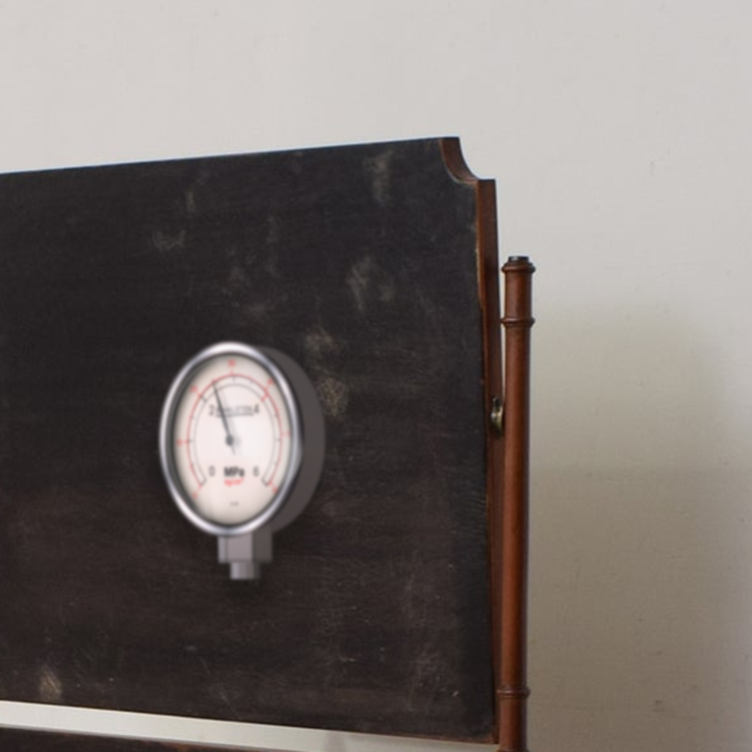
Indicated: 2.5 (MPa)
